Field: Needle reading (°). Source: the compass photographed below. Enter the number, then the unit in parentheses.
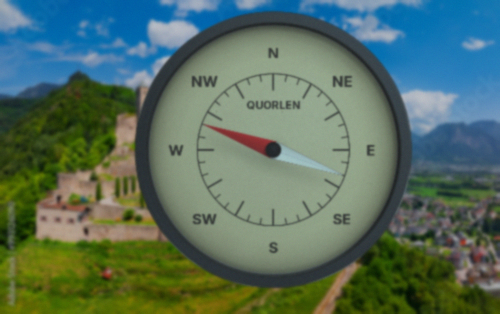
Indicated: 290 (°)
